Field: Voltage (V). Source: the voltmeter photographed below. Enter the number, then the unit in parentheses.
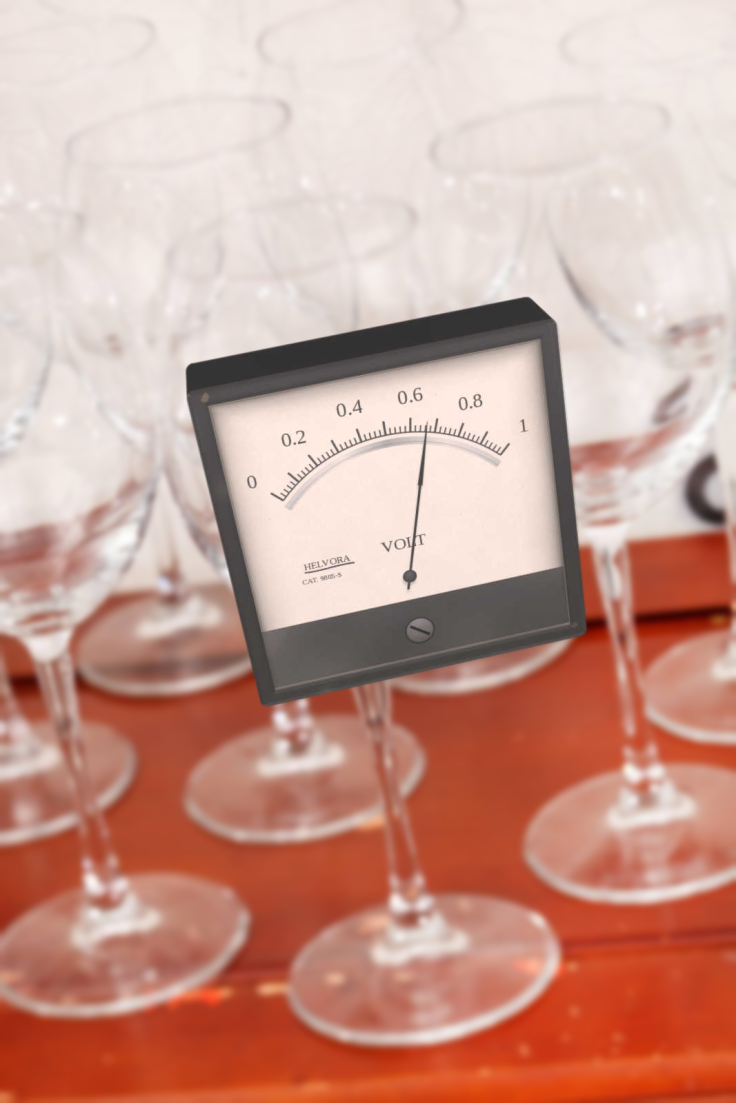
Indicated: 0.66 (V)
